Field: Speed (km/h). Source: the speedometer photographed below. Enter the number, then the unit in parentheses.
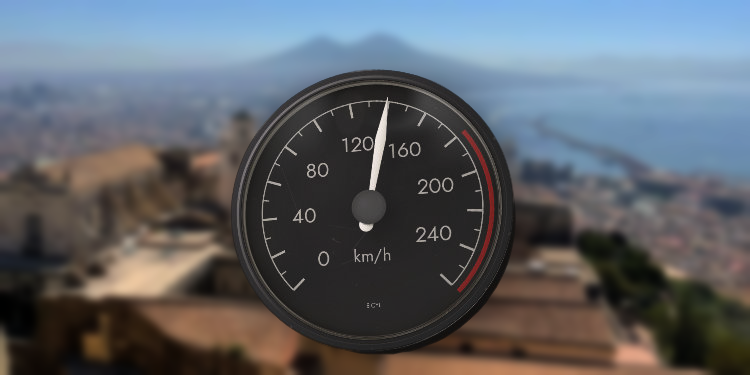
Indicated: 140 (km/h)
